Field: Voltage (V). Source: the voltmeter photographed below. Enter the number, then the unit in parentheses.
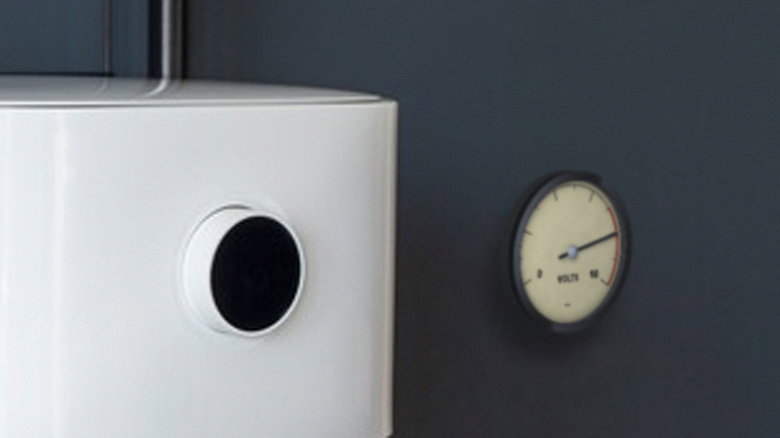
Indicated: 8 (V)
